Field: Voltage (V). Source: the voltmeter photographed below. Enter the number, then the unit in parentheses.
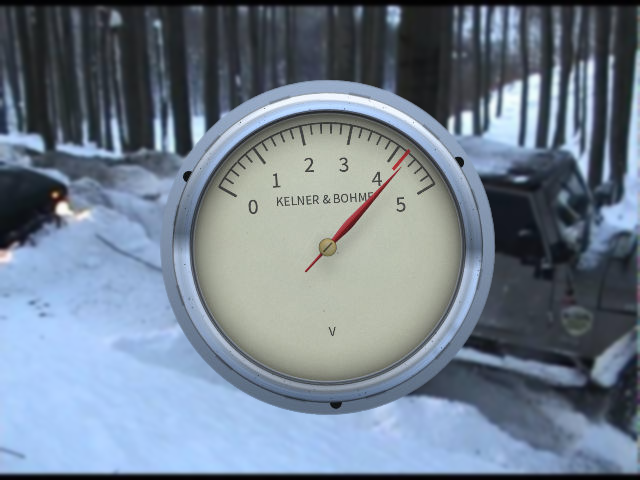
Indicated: 4.3 (V)
